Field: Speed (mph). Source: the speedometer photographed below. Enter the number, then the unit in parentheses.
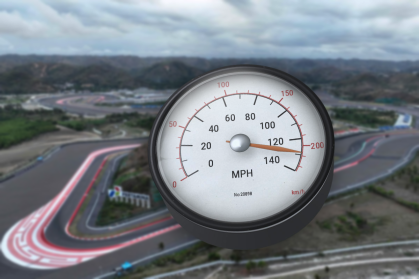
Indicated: 130 (mph)
